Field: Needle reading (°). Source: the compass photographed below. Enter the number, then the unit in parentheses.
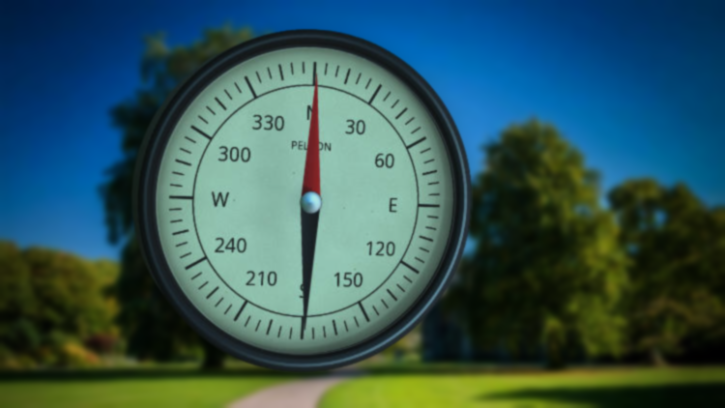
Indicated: 0 (°)
